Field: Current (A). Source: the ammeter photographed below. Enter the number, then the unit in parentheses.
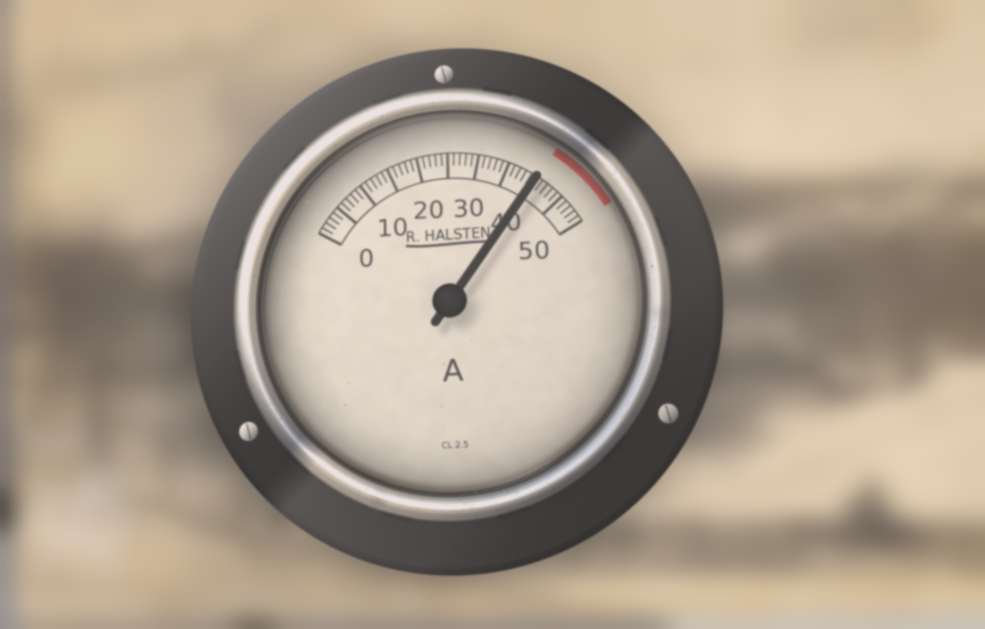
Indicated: 40 (A)
